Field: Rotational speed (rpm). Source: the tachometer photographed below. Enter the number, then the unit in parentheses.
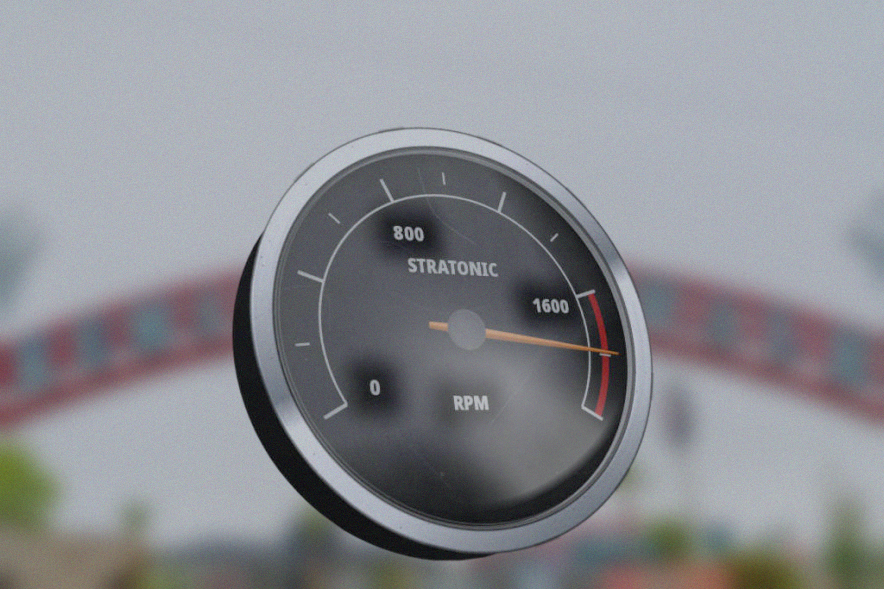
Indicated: 1800 (rpm)
